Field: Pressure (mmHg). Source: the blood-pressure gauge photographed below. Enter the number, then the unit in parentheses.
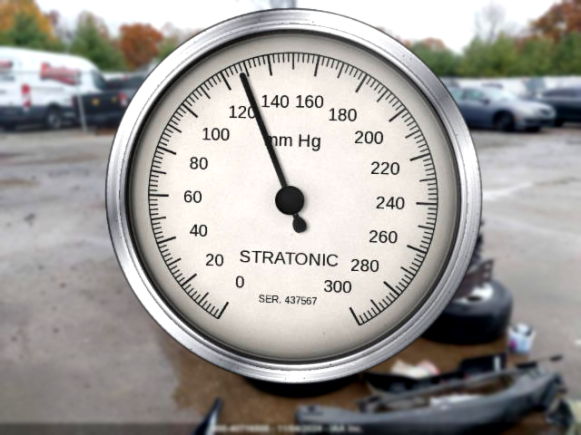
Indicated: 128 (mmHg)
